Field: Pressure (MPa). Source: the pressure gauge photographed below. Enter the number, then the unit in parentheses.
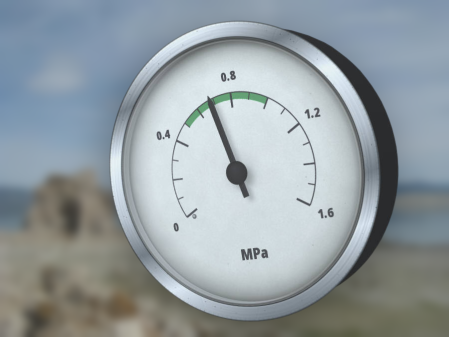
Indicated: 0.7 (MPa)
